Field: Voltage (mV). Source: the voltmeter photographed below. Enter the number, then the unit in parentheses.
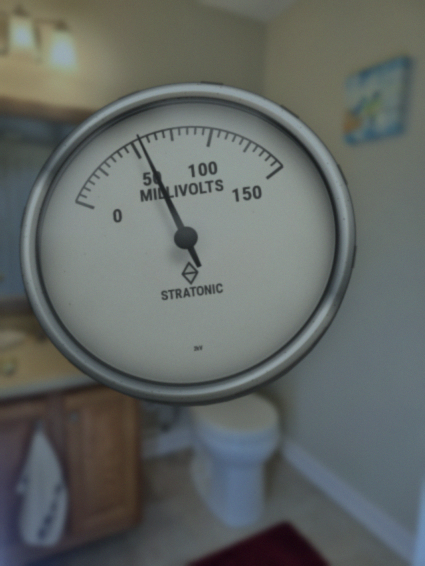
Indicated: 55 (mV)
